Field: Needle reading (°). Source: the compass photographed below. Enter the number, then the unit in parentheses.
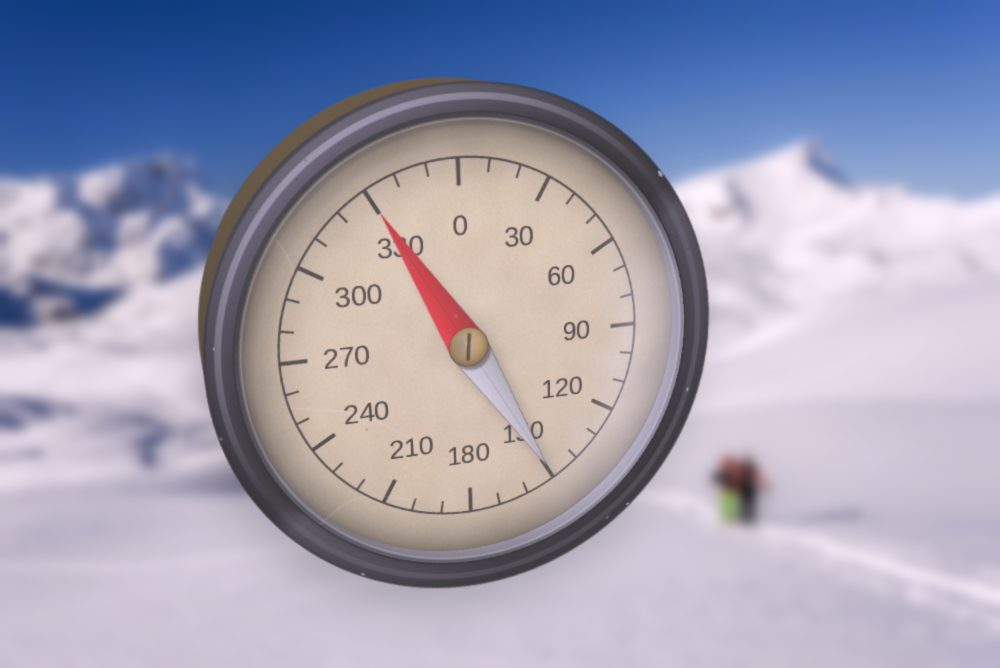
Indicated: 330 (°)
